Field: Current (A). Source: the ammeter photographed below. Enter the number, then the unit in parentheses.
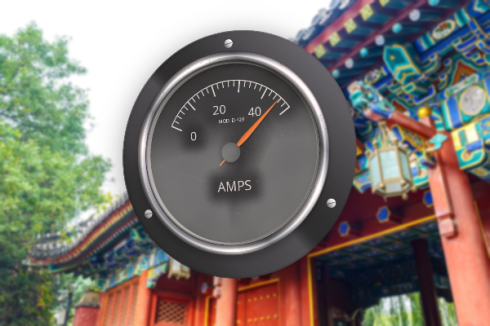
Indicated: 46 (A)
